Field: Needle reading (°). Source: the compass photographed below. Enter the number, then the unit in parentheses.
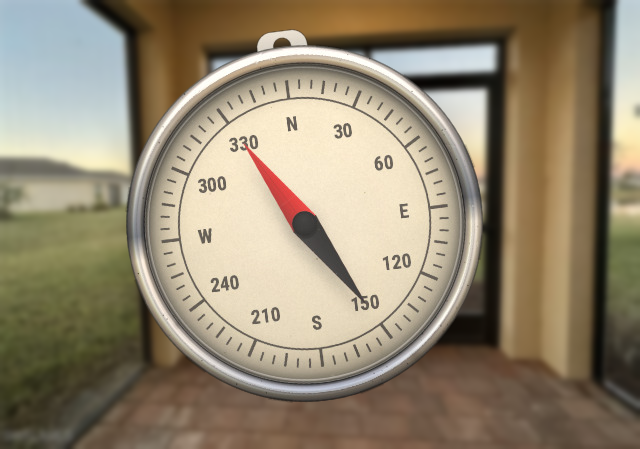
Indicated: 330 (°)
